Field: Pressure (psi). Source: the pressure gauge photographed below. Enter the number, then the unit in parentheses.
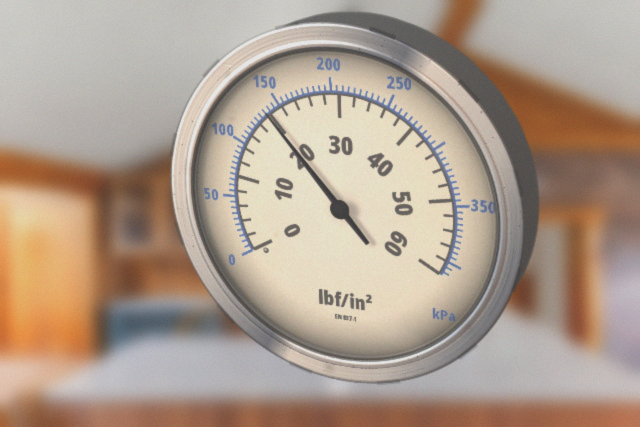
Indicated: 20 (psi)
